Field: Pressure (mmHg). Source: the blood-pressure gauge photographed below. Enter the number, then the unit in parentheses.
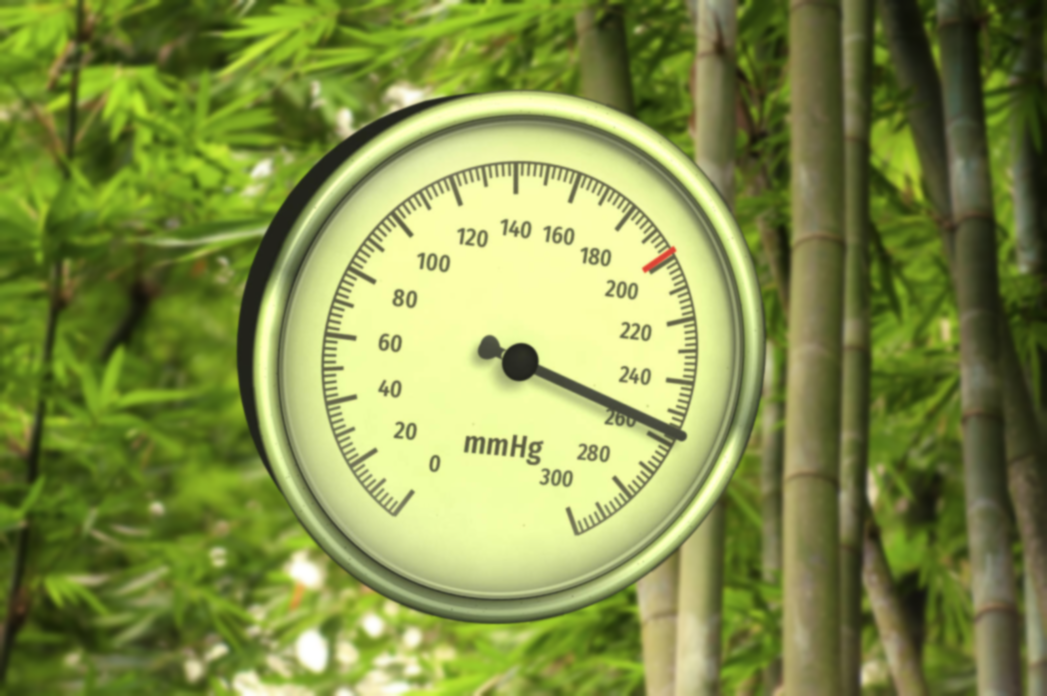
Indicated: 256 (mmHg)
